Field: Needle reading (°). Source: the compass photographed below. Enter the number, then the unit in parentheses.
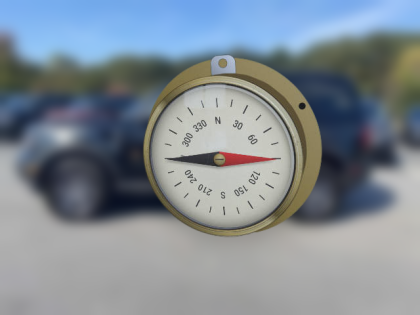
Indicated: 90 (°)
